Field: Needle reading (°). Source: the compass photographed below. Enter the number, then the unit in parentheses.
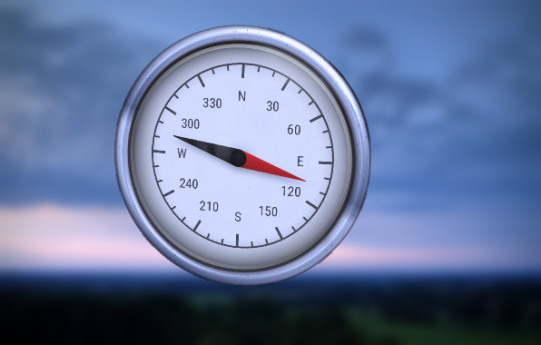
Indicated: 105 (°)
